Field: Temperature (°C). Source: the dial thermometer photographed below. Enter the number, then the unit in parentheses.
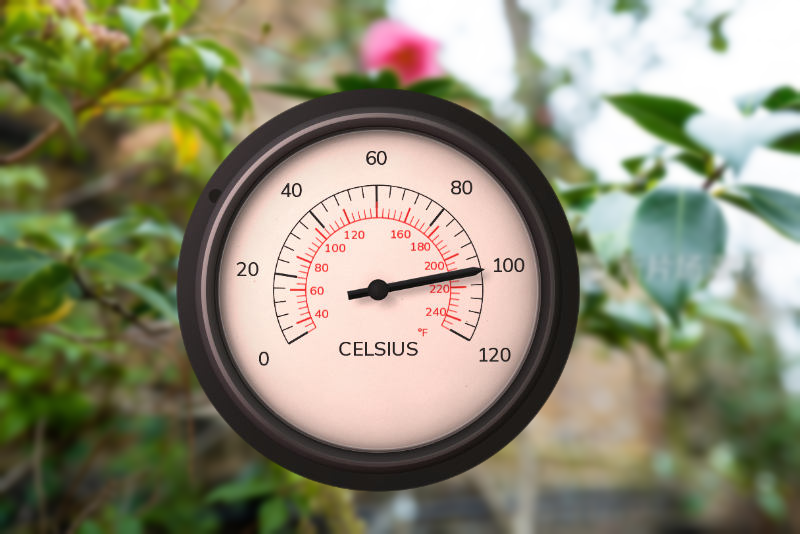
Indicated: 100 (°C)
